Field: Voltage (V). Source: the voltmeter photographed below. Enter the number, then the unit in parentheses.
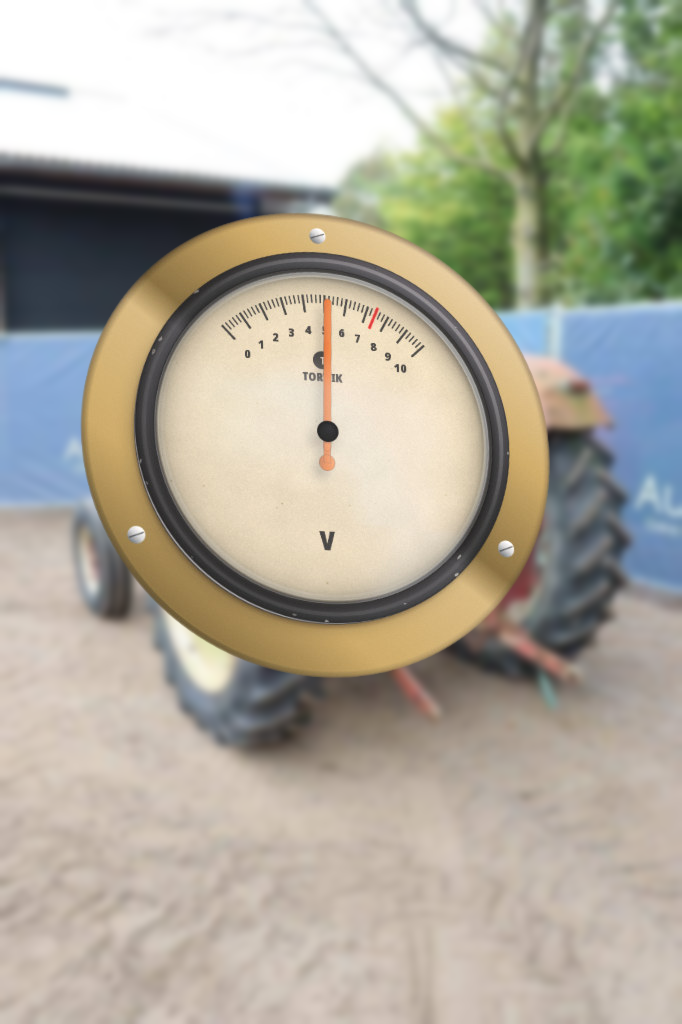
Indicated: 5 (V)
